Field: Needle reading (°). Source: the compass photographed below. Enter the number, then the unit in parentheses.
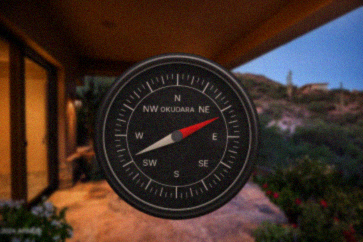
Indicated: 65 (°)
